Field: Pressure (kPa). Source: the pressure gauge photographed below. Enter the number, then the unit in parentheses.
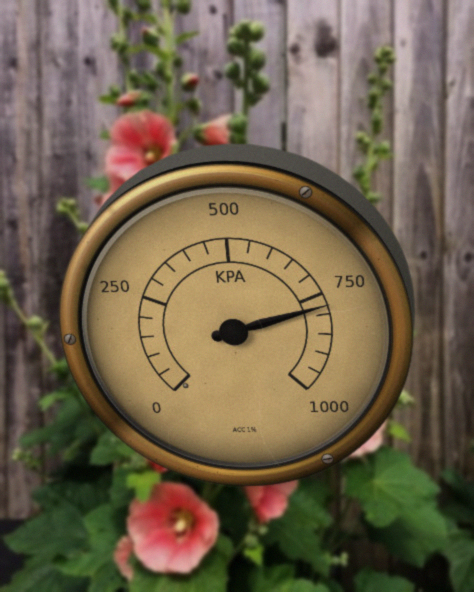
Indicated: 775 (kPa)
